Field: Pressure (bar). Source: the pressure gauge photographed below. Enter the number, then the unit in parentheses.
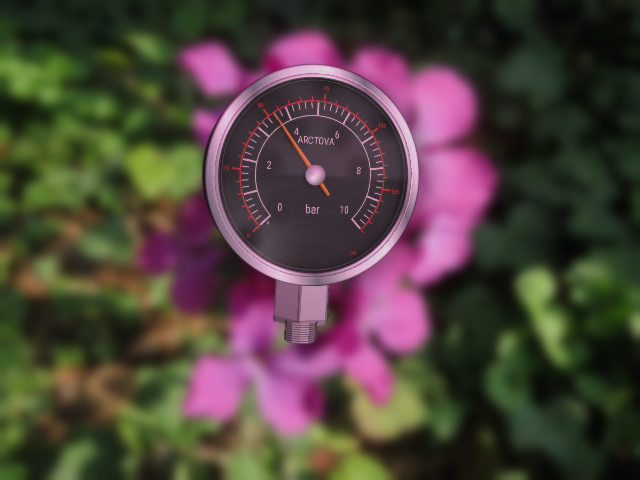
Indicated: 3.6 (bar)
